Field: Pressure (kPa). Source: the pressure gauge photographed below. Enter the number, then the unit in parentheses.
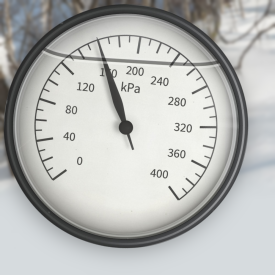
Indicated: 160 (kPa)
